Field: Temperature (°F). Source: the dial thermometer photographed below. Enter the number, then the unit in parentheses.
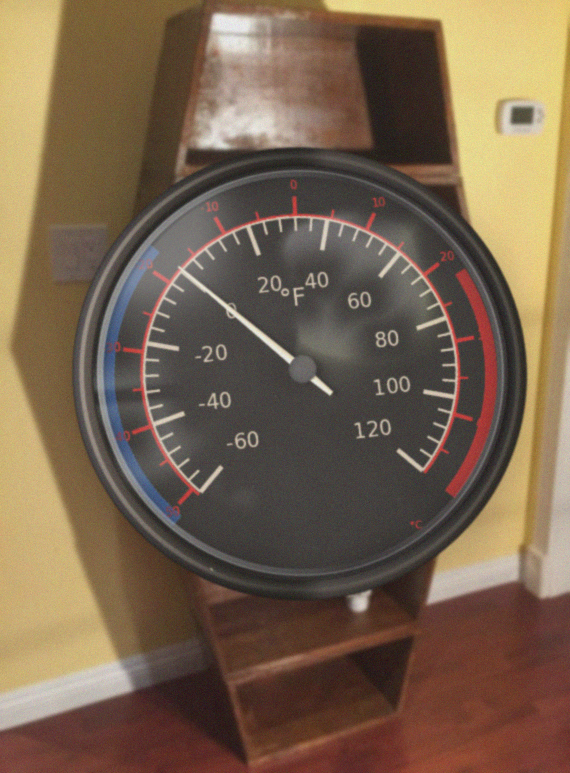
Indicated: 0 (°F)
